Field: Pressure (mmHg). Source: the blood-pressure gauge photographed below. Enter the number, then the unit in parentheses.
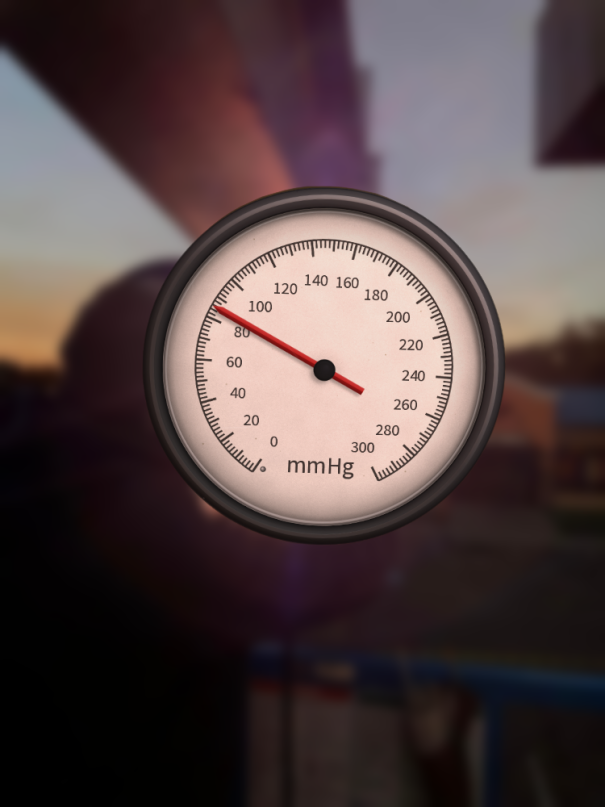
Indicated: 86 (mmHg)
